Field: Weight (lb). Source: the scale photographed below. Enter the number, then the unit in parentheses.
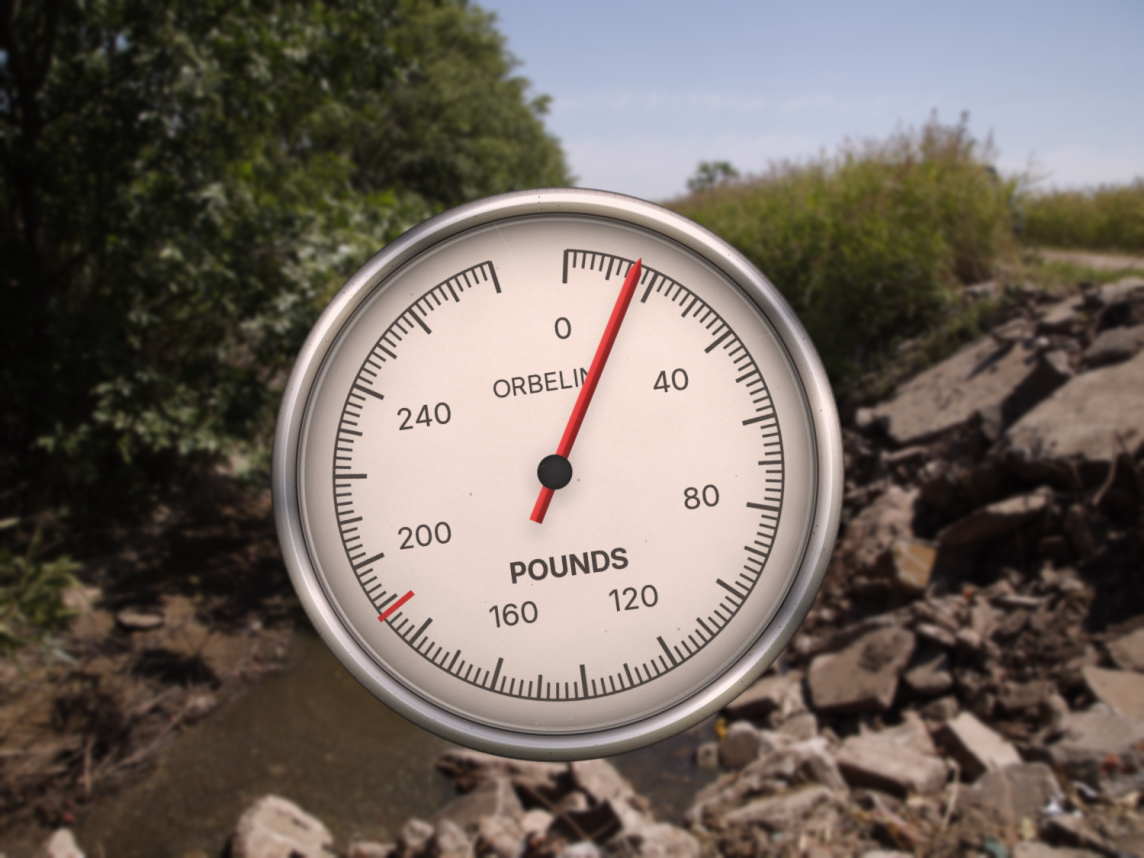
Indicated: 16 (lb)
